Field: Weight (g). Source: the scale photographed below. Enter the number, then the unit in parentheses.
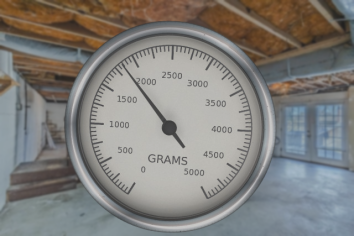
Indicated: 1850 (g)
